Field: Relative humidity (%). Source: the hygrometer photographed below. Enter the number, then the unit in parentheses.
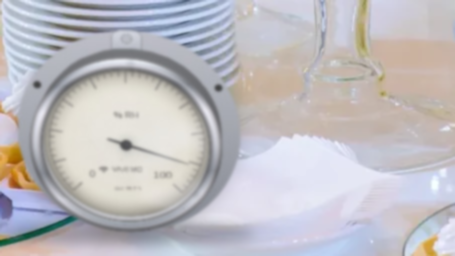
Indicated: 90 (%)
